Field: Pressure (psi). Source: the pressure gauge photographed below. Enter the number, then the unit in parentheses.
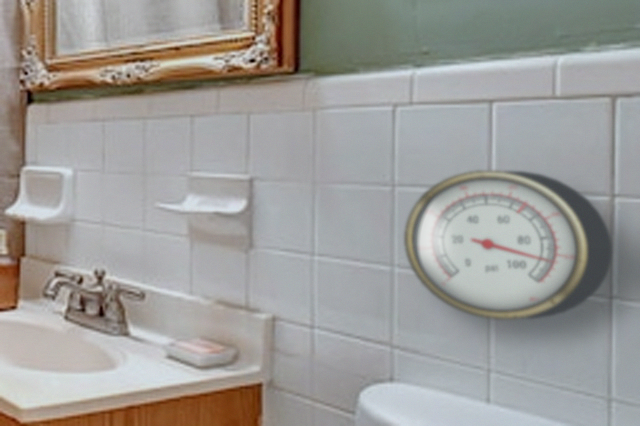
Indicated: 90 (psi)
